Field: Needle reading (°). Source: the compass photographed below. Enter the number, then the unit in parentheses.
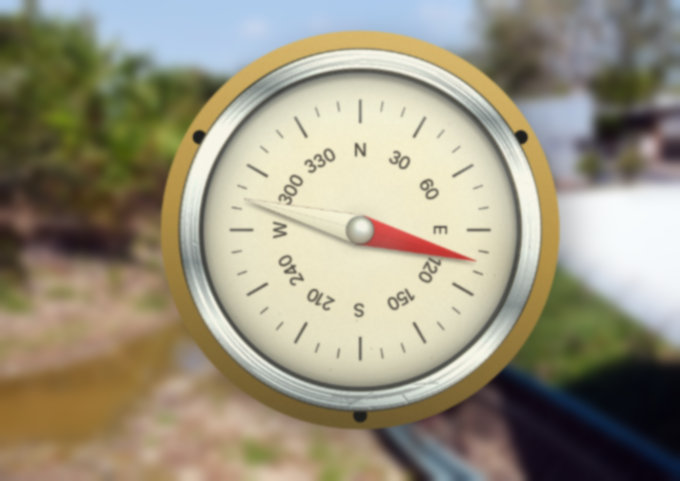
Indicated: 105 (°)
